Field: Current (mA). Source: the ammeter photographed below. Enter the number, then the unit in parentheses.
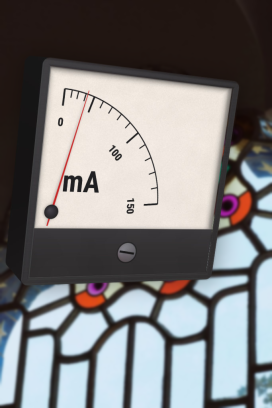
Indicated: 40 (mA)
